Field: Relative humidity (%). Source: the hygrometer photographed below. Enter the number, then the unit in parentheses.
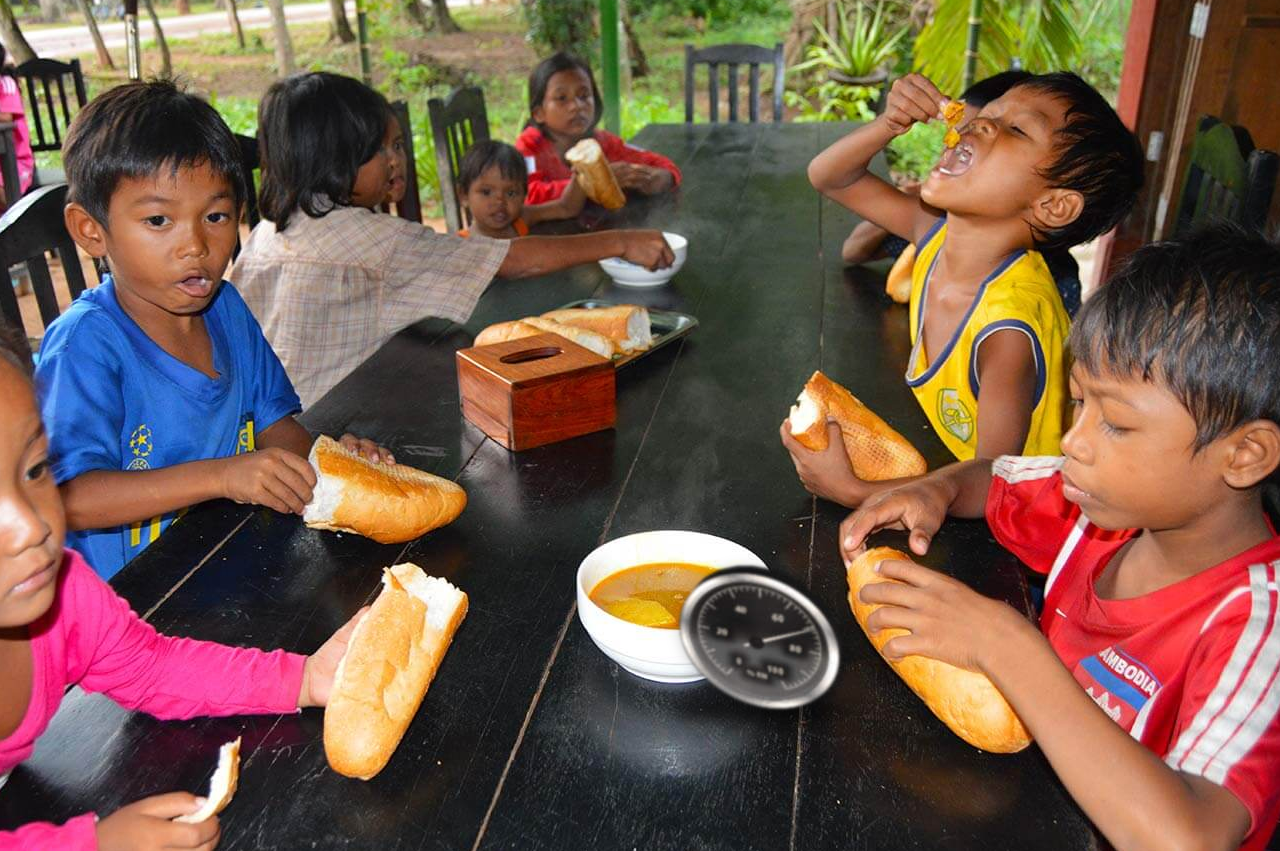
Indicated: 70 (%)
